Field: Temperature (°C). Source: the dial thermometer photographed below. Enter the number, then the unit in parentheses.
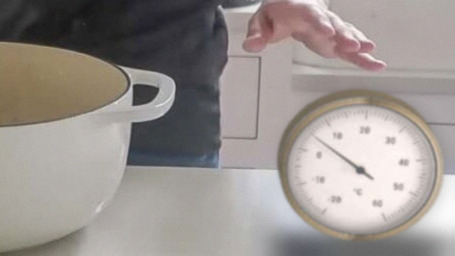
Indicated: 5 (°C)
